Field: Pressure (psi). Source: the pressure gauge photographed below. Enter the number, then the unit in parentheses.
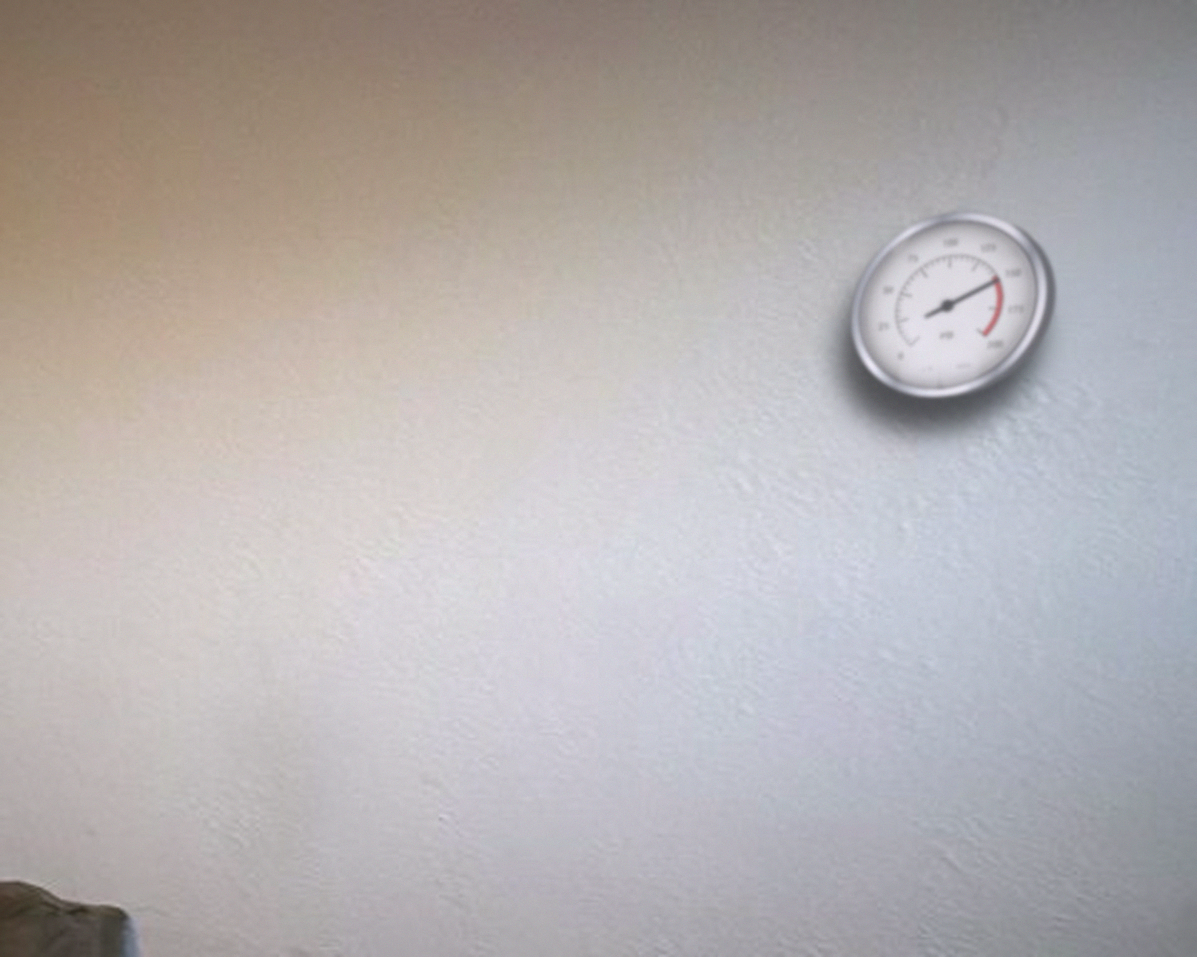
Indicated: 150 (psi)
